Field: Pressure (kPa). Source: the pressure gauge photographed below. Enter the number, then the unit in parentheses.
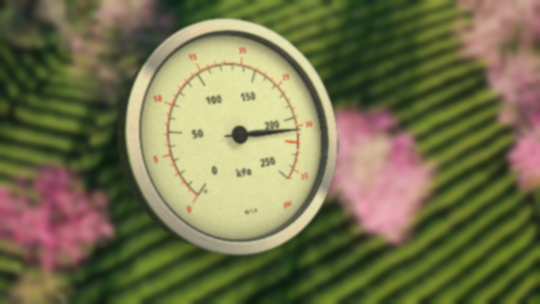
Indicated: 210 (kPa)
